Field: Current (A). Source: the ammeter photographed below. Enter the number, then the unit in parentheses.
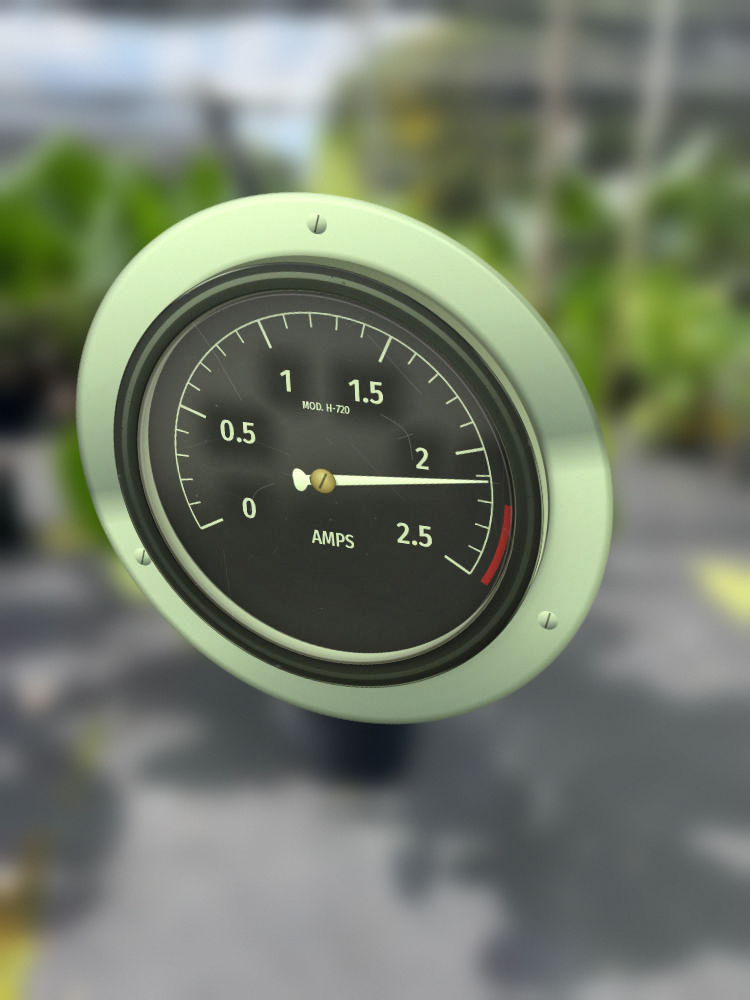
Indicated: 2.1 (A)
